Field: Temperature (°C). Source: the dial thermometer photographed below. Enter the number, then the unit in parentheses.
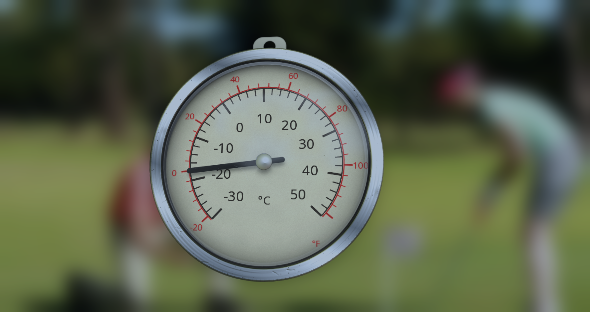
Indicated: -18 (°C)
